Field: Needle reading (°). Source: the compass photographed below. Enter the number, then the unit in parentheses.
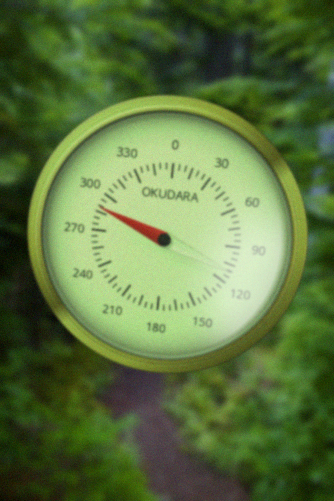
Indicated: 290 (°)
